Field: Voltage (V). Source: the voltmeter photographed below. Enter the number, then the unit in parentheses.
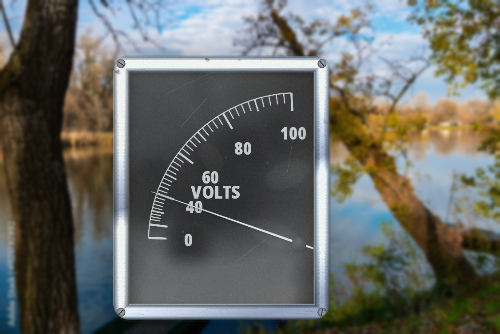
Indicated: 40 (V)
